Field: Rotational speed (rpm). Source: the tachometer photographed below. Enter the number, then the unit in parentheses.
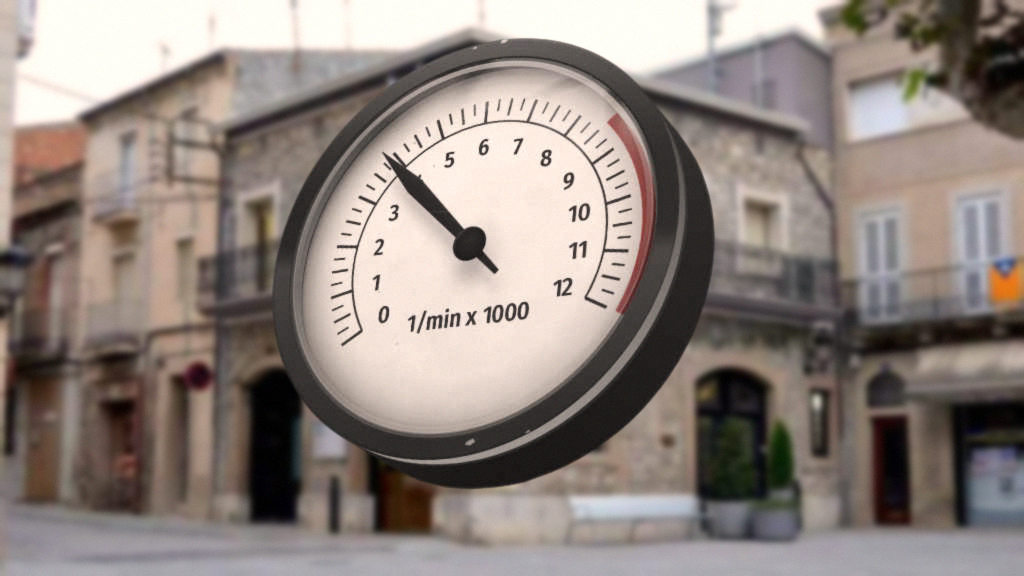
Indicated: 3875 (rpm)
